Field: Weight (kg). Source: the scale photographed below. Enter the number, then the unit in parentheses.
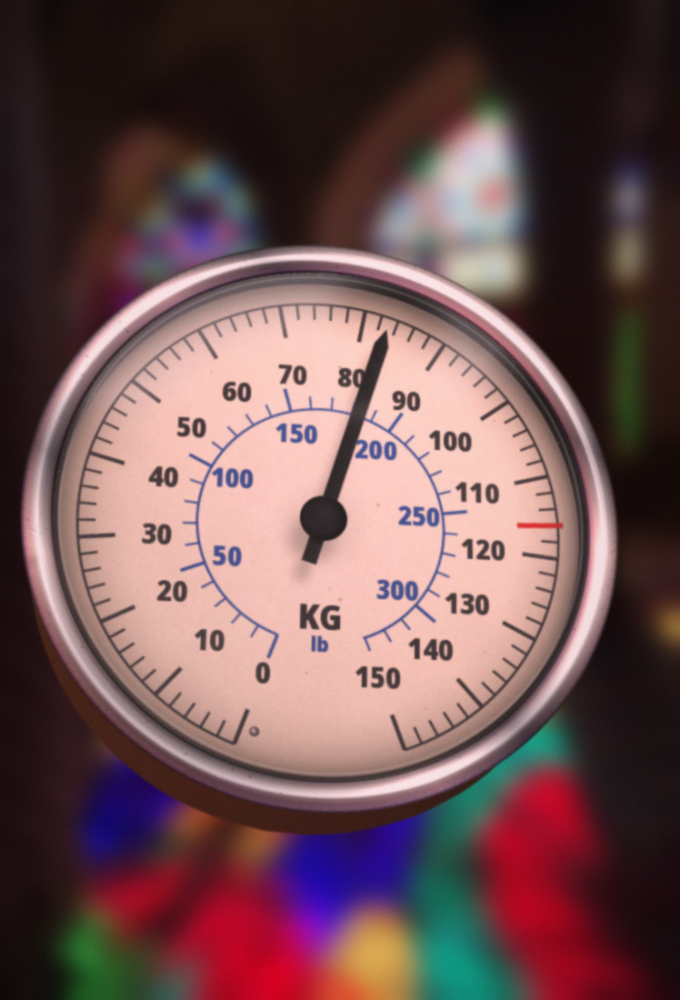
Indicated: 83 (kg)
